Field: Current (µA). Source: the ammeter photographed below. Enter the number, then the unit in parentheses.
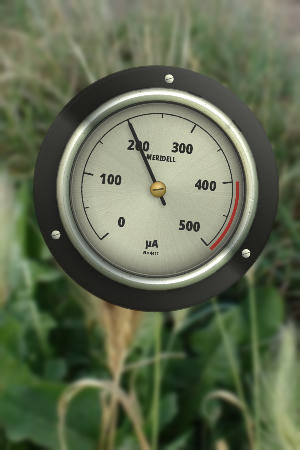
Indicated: 200 (µA)
